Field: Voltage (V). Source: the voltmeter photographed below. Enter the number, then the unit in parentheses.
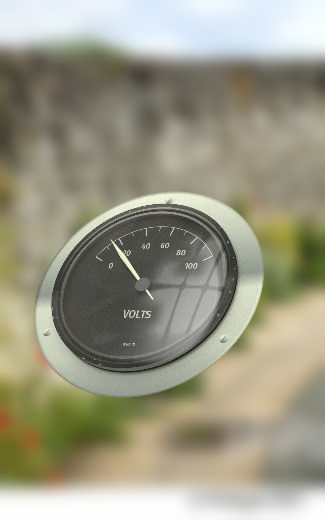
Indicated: 15 (V)
